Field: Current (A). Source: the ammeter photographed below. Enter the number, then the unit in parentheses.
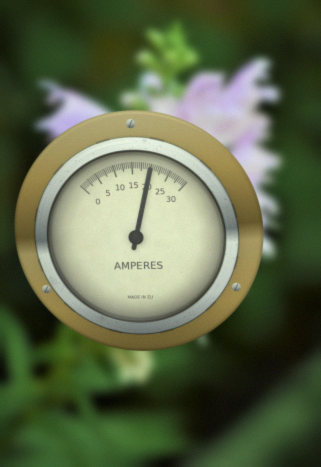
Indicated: 20 (A)
